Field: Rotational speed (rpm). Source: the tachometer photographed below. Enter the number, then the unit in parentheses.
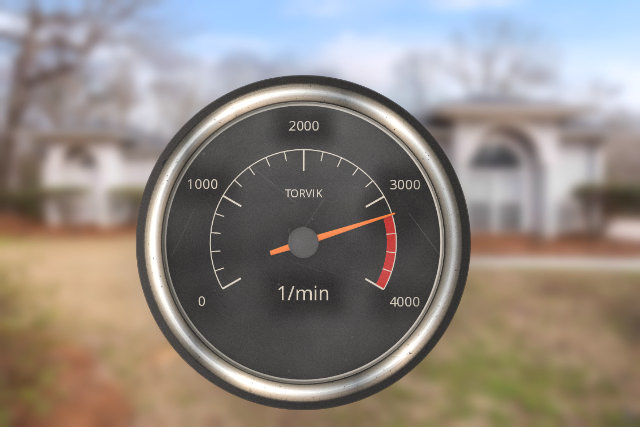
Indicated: 3200 (rpm)
